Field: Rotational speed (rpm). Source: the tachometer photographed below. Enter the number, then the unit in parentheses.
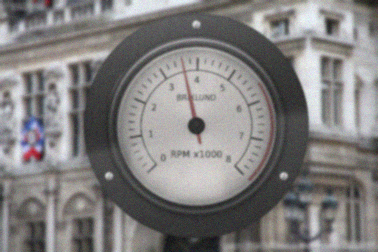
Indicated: 3600 (rpm)
